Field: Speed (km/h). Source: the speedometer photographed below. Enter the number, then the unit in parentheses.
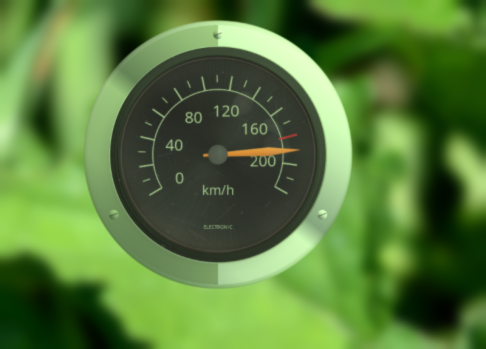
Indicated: 190 (km/h)
